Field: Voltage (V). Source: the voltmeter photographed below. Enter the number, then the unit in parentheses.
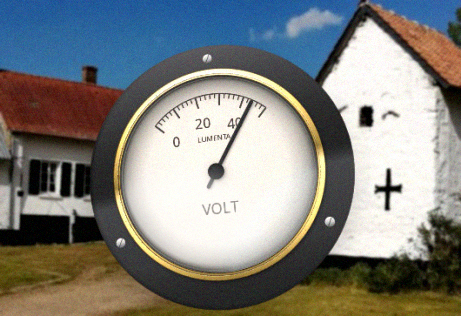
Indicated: 44 (V)
